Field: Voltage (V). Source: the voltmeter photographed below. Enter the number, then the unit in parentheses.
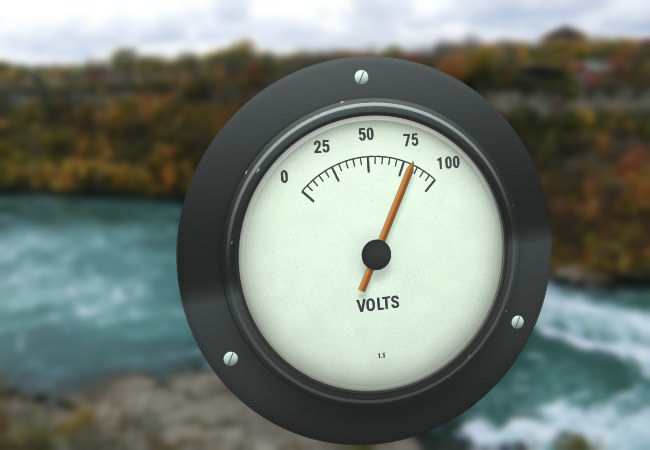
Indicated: 80 (V)
